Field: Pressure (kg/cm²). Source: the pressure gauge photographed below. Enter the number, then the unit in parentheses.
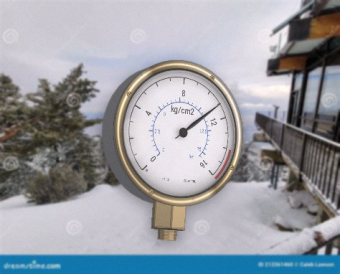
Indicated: 11 (kg/cm²)
